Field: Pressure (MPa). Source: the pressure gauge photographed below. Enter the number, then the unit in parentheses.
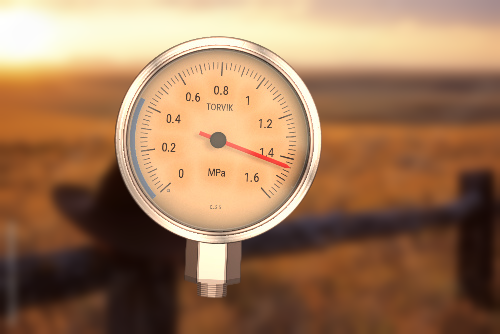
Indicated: 1.44 (MPa)
